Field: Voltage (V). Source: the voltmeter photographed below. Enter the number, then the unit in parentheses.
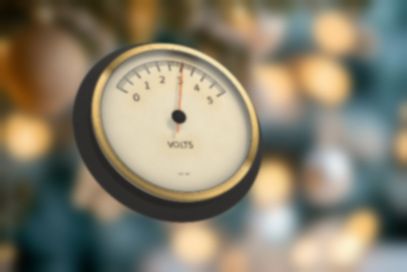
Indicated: 3 (V)
